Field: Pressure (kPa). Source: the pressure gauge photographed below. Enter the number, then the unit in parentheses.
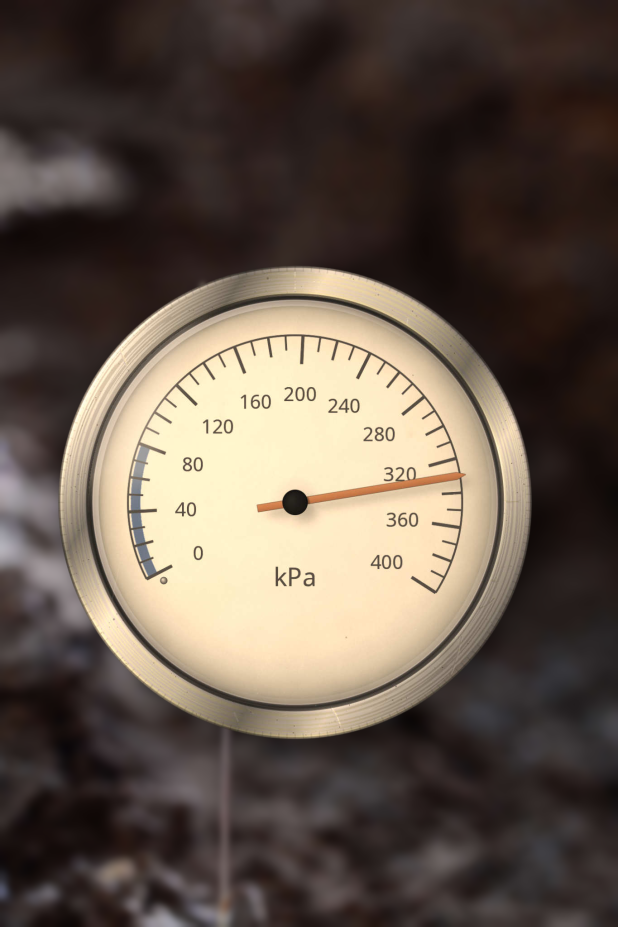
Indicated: 330 (kPa)
